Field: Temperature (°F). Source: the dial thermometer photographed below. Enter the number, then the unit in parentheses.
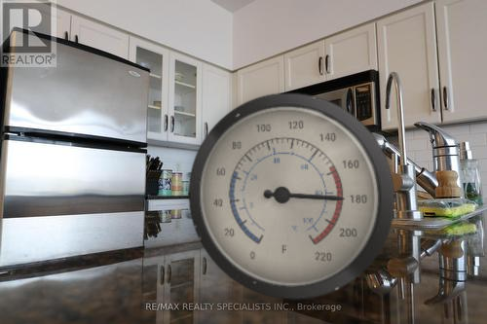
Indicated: 180 (°F)
